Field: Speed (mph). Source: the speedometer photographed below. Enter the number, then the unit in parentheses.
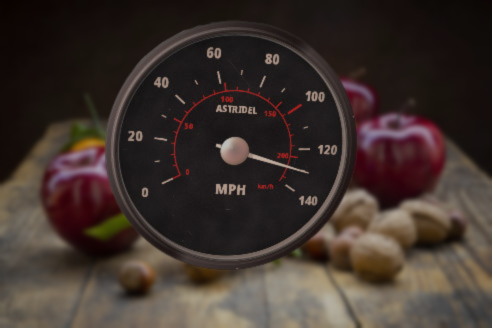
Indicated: 130 (mph)
